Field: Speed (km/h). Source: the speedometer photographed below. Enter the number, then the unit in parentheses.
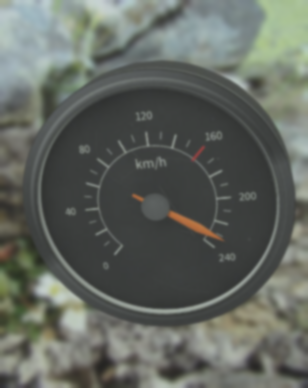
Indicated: 230 (km/h)
